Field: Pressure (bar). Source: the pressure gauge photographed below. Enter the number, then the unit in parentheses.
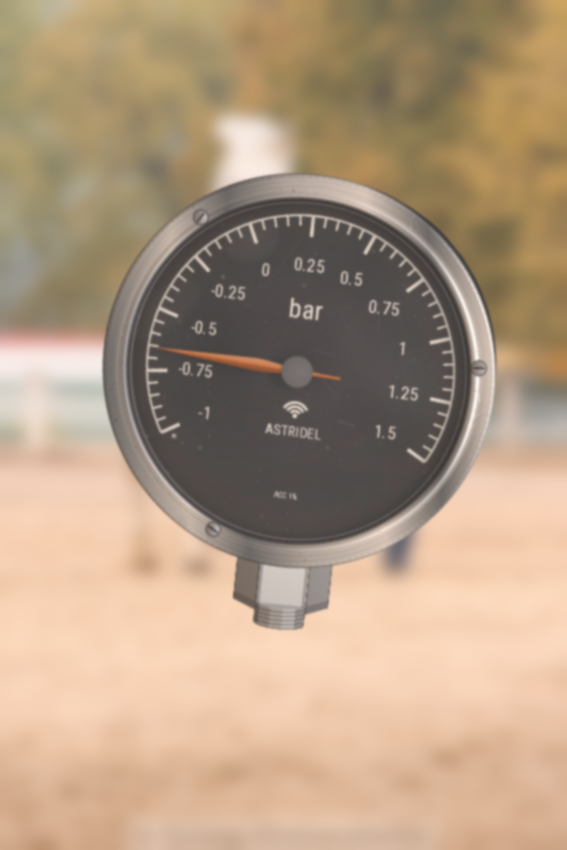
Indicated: -0.65 (bar)
